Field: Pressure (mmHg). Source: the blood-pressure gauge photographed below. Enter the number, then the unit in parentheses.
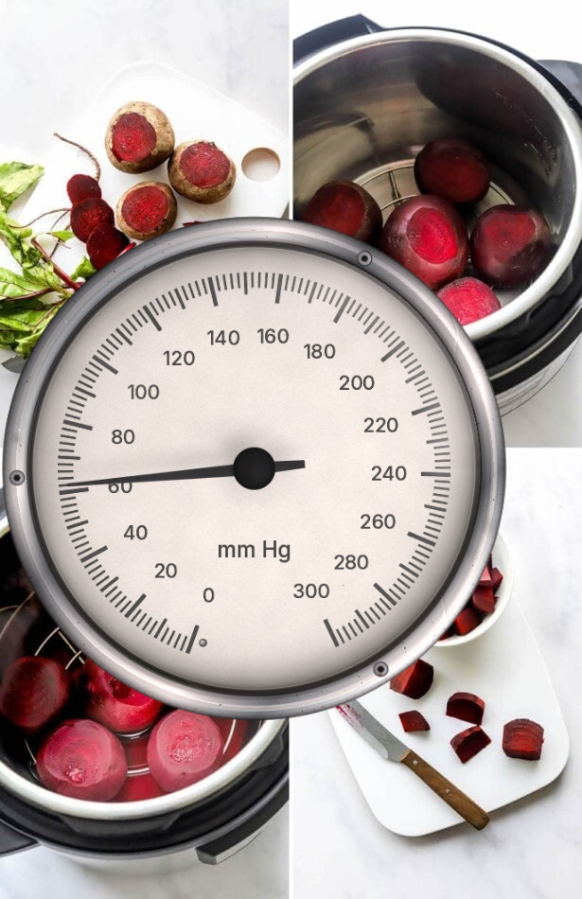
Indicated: 62 (mmHg)
